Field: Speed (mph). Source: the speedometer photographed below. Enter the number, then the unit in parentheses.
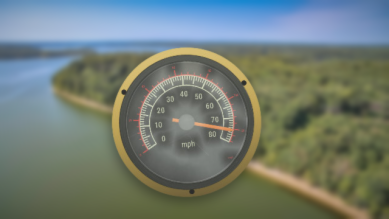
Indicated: 75 (mph)
